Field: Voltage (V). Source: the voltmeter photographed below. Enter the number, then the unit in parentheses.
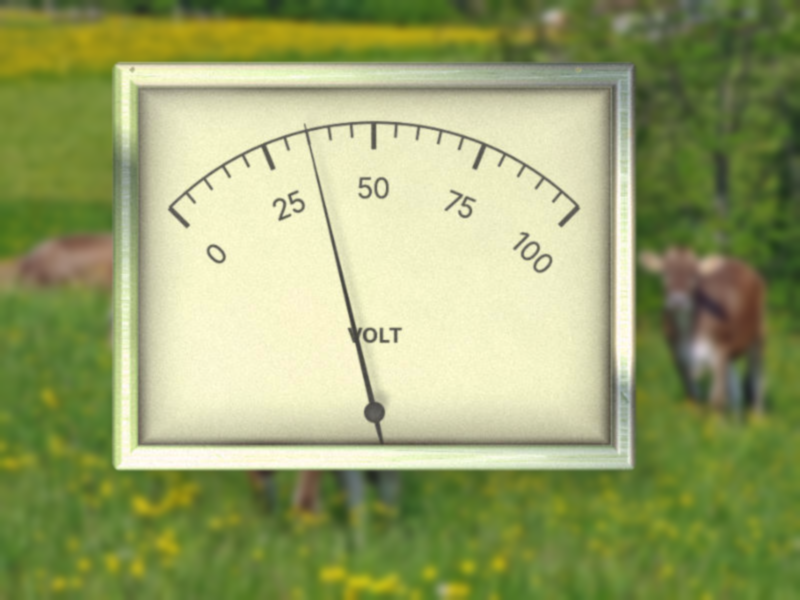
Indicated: 35 (V)
